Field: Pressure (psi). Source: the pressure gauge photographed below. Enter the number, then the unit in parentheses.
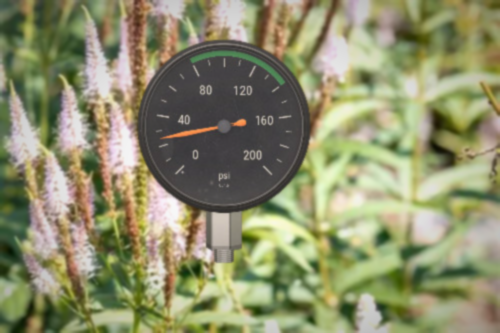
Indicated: 25 (psi)
